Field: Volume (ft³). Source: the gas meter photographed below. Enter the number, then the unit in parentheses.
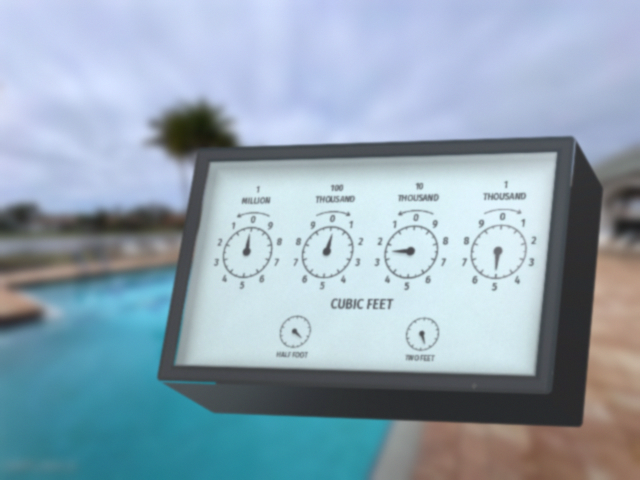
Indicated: 2500 (ft³)
